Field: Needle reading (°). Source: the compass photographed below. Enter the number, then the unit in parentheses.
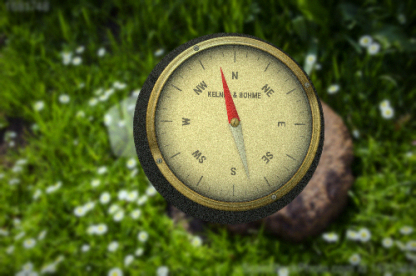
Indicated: 345 (°)
